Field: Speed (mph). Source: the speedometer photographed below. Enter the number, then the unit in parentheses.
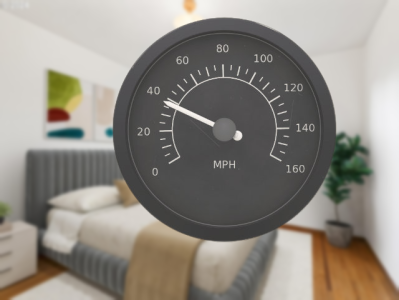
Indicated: 37.5 (mph)
